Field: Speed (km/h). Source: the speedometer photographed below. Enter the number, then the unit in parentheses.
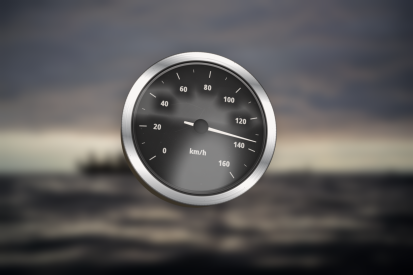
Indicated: 135 (km/h)
